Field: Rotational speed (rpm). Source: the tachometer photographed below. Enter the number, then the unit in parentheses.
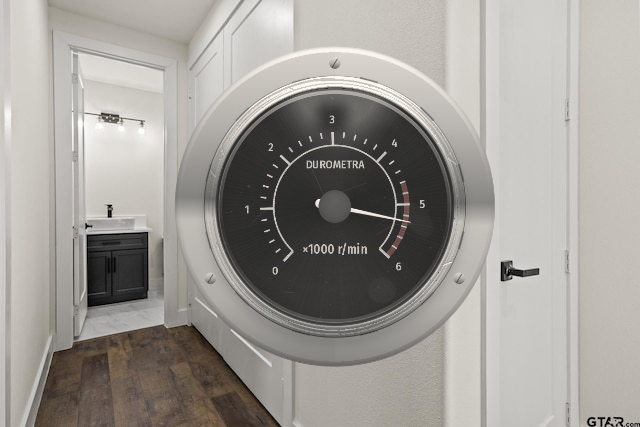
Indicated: 5300 (rpm)
